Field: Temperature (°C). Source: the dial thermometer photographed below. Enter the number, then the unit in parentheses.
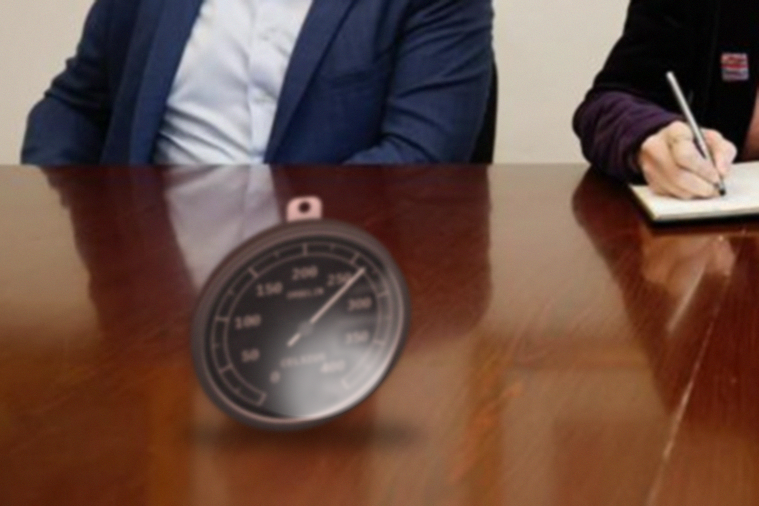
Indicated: 262.5 (°C)
